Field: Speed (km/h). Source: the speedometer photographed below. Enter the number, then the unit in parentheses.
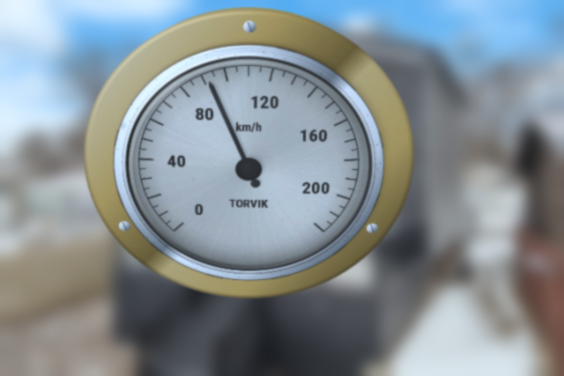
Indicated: 92.5 (km/h)
